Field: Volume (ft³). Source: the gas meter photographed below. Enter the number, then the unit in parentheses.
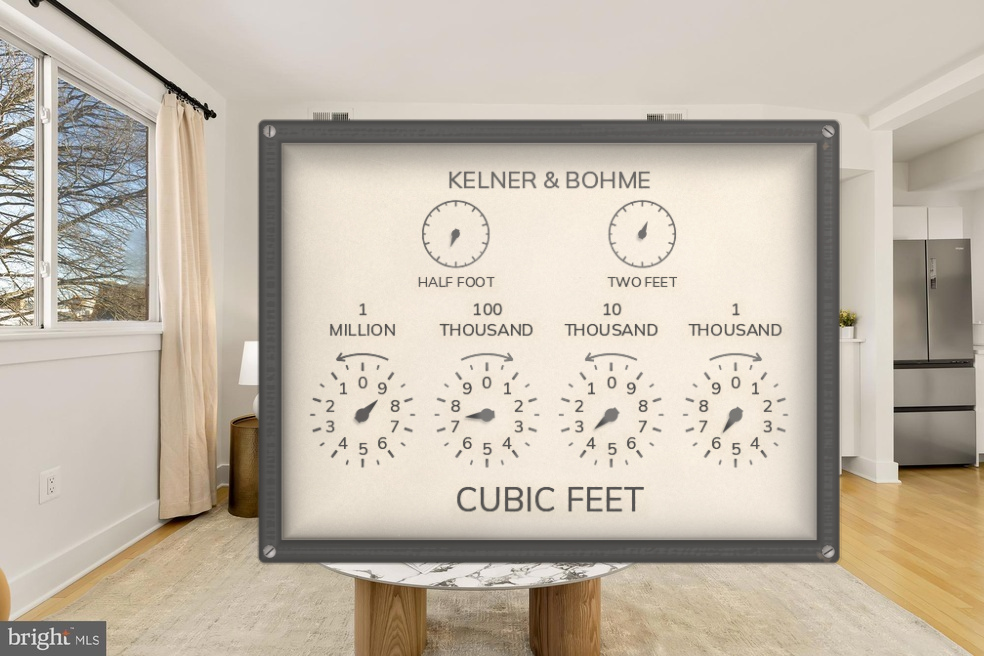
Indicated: 873600 (ft³)
